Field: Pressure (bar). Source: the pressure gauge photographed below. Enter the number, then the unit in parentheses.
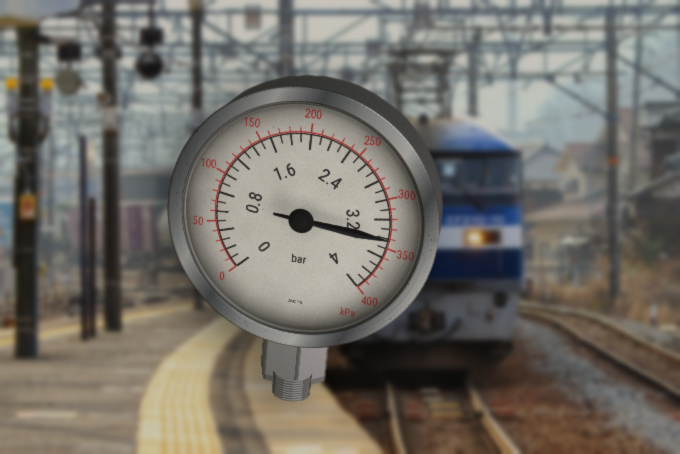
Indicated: 3.4 (bar)
